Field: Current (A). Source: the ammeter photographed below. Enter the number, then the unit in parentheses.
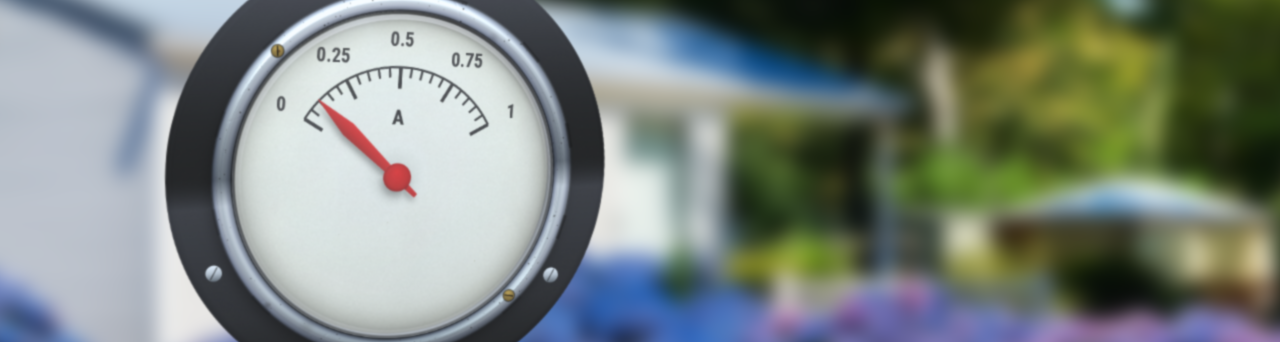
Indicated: 0.1 (A)
